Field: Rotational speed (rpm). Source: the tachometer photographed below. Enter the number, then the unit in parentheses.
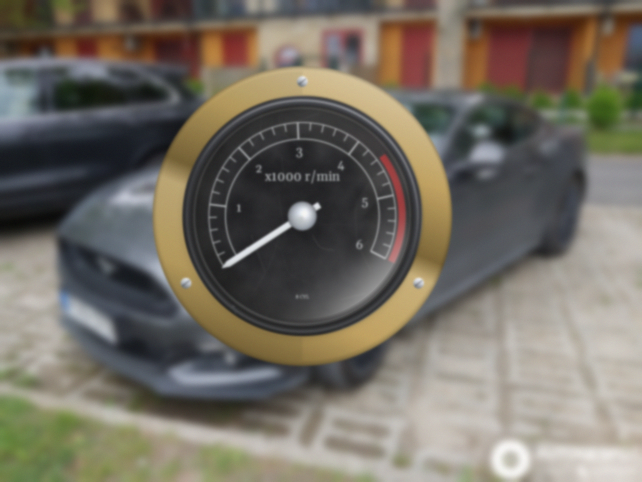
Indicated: 0 (rpm)
